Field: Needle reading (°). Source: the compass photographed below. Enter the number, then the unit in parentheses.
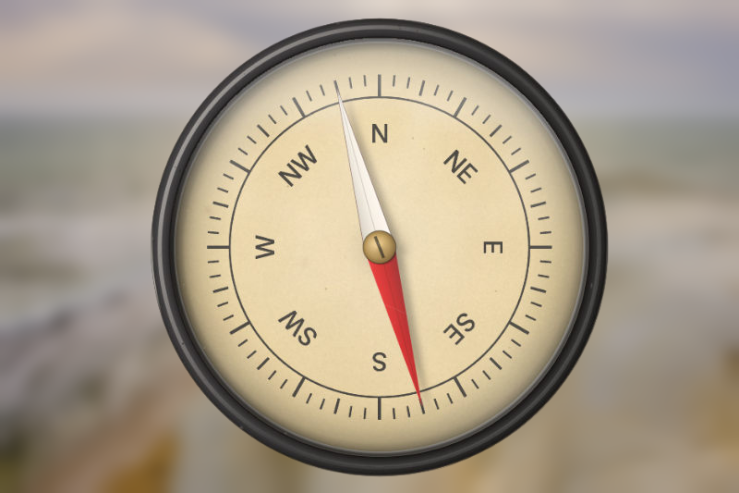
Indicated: 165 (°)
